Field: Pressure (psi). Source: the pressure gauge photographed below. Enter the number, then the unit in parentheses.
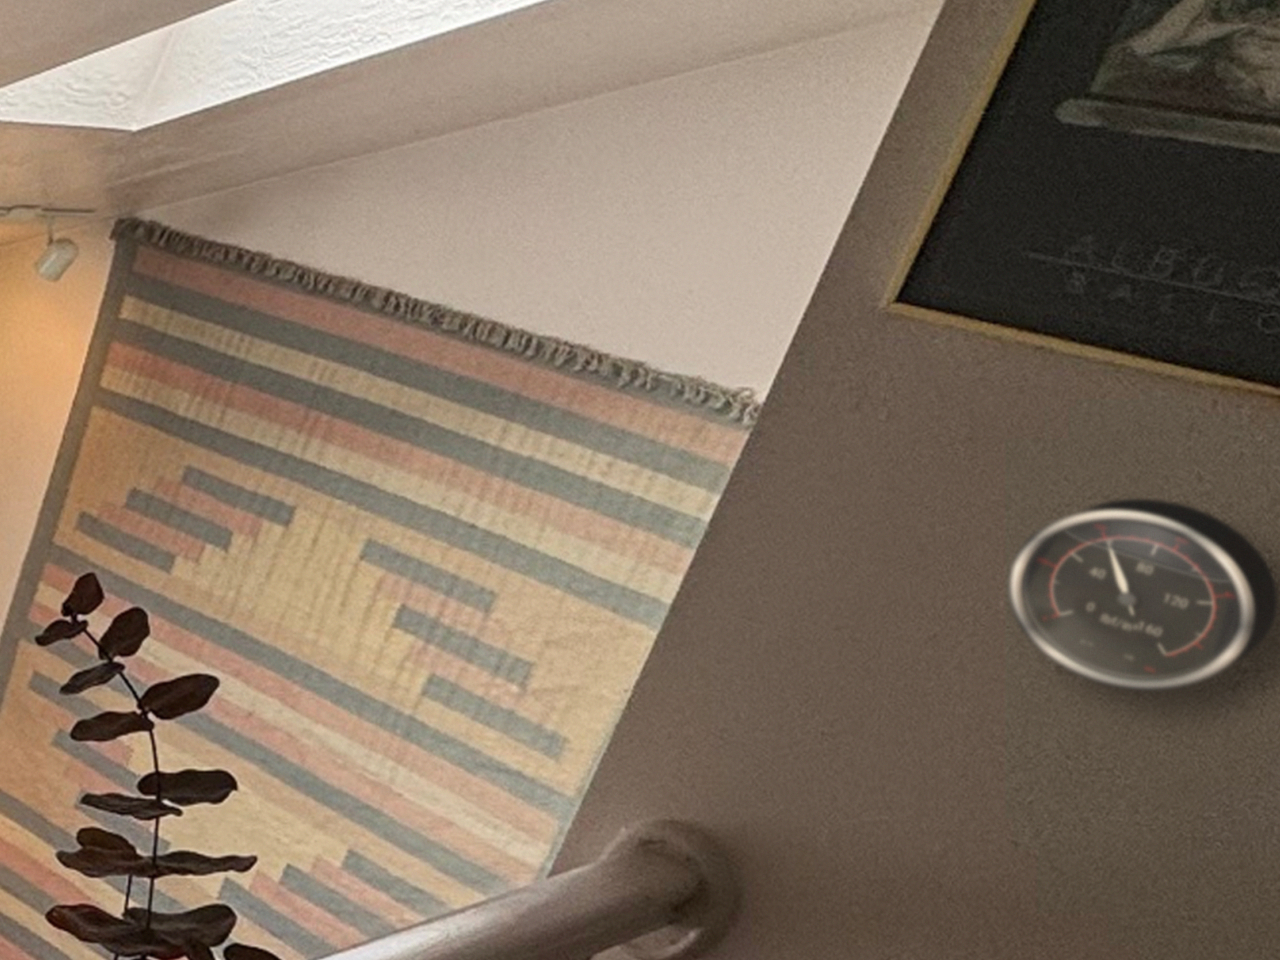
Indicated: 60 (psi)
